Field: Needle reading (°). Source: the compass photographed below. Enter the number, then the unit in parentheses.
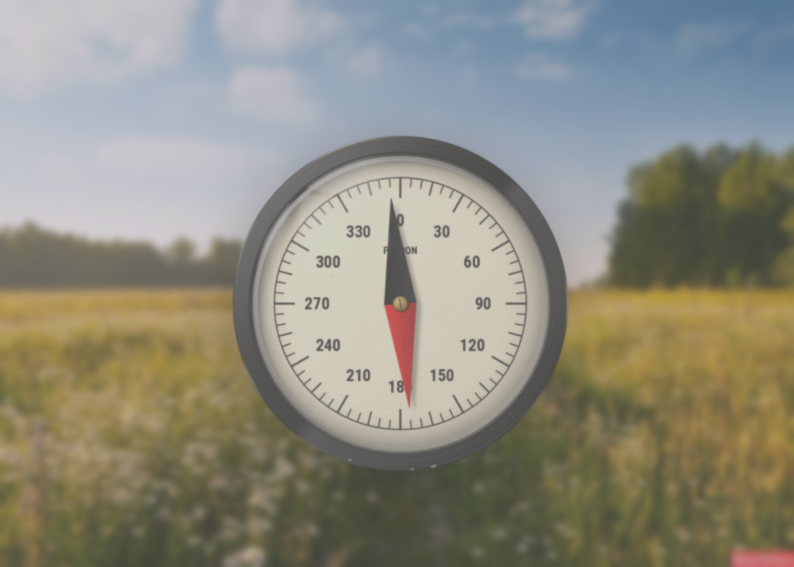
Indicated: 175 (°)
